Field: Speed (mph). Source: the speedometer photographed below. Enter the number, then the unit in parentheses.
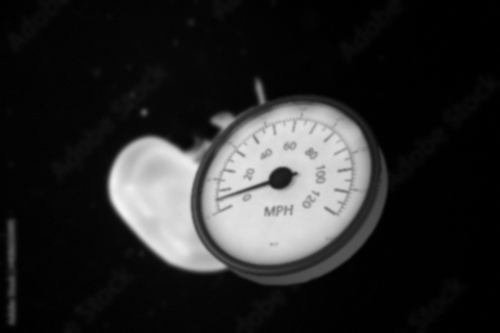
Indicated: 5 (mph)
